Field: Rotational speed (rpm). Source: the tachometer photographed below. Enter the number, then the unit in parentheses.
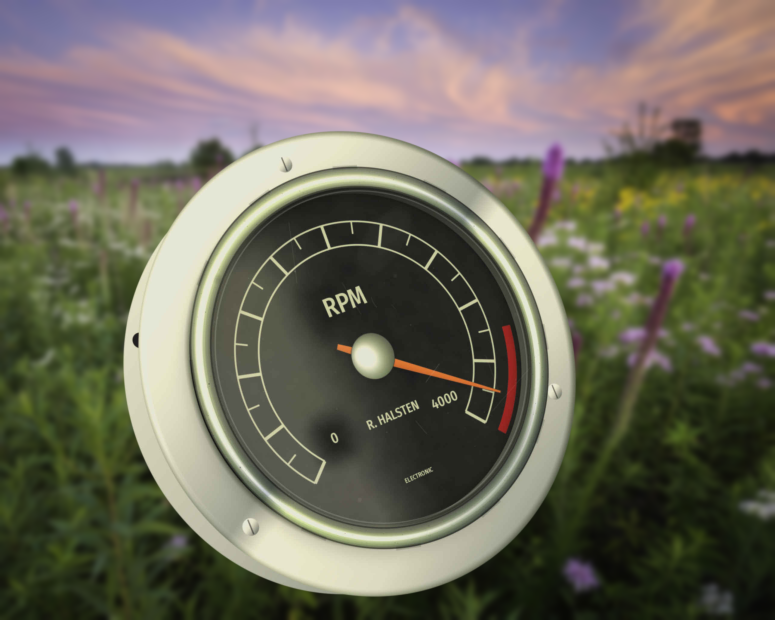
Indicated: 3800 (rpm)
